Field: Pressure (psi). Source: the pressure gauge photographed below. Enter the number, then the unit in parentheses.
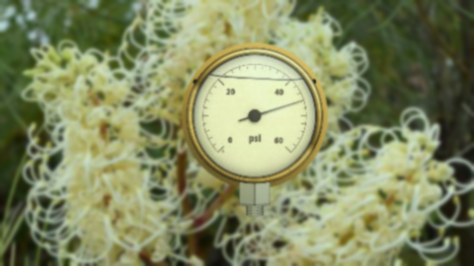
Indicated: 46 (psi)
